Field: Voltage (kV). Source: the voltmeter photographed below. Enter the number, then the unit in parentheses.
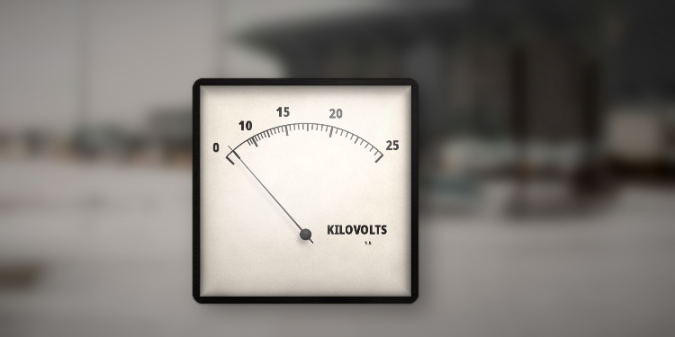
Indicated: 5 (kV)
